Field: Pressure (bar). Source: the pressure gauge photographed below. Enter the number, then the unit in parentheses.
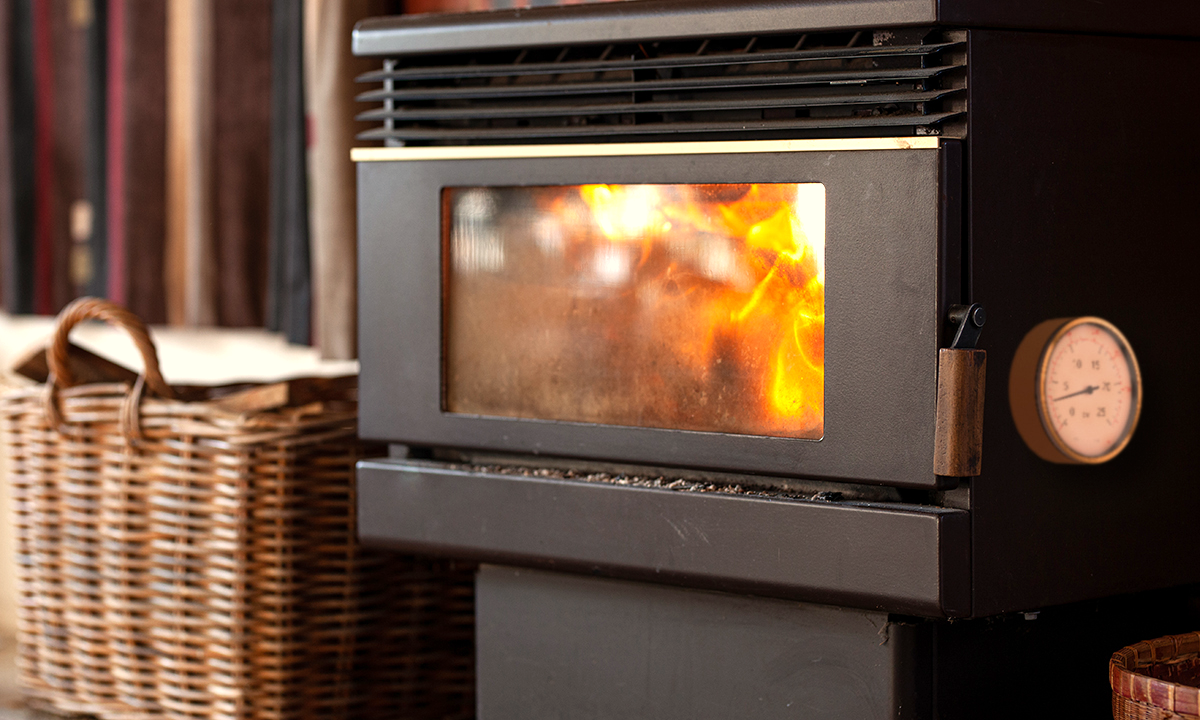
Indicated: 3 (bar)
